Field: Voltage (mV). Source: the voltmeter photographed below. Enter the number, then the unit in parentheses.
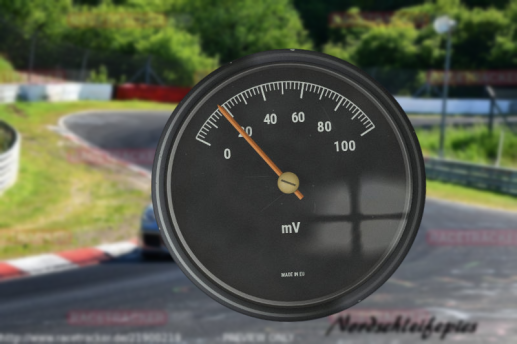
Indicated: 18 (mV)
